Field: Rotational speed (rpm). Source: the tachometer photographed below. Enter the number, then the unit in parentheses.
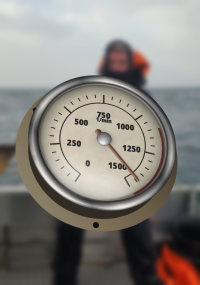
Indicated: 1450 (rpm)
